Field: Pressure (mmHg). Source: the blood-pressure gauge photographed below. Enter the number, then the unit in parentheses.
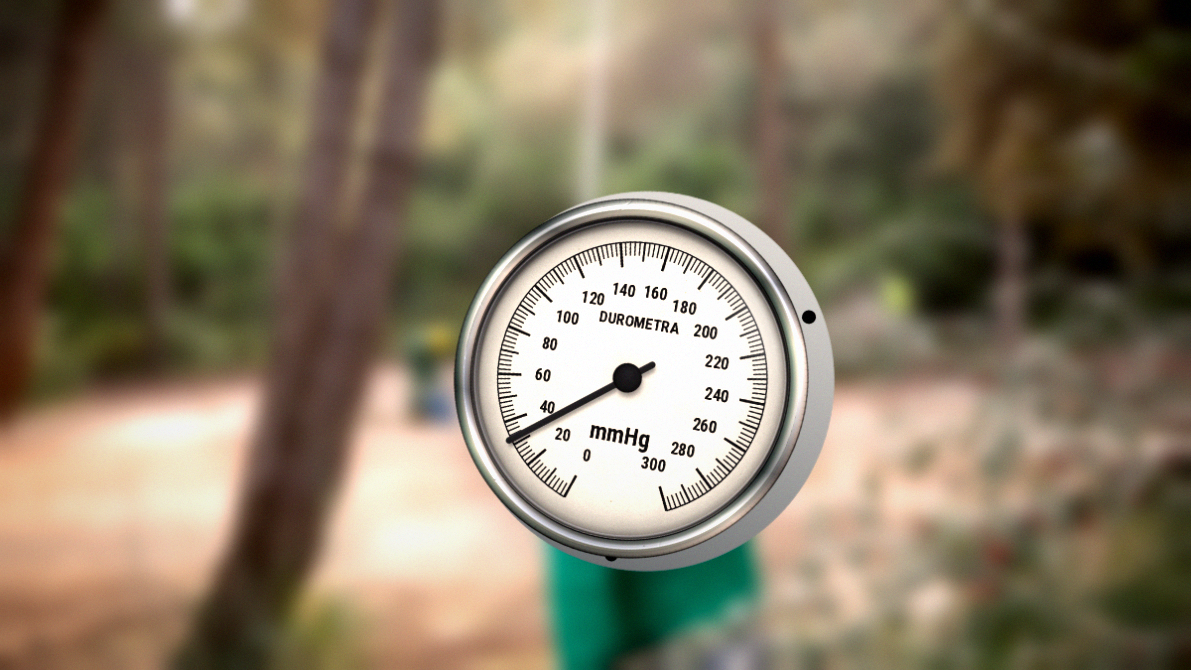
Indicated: 32 (mmHg)
